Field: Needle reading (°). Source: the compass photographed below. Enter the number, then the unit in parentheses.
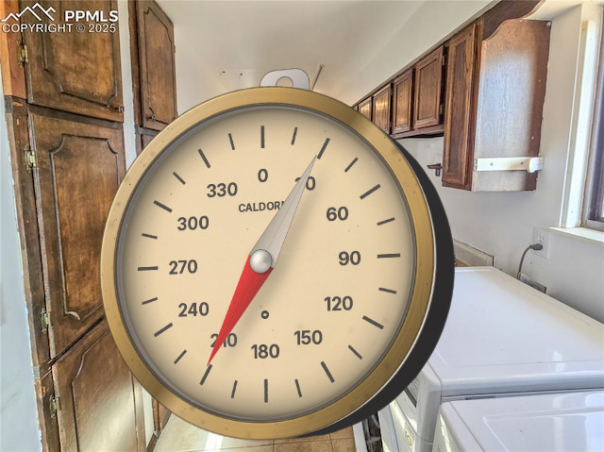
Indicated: 210 (°)
